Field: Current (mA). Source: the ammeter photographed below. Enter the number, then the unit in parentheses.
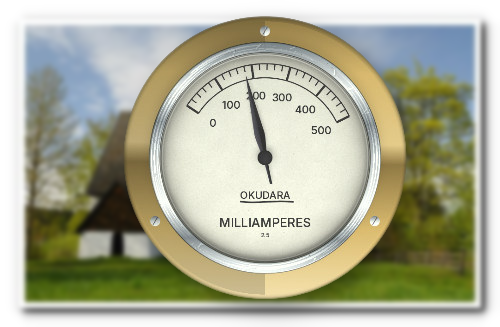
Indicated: 180 (mA)
